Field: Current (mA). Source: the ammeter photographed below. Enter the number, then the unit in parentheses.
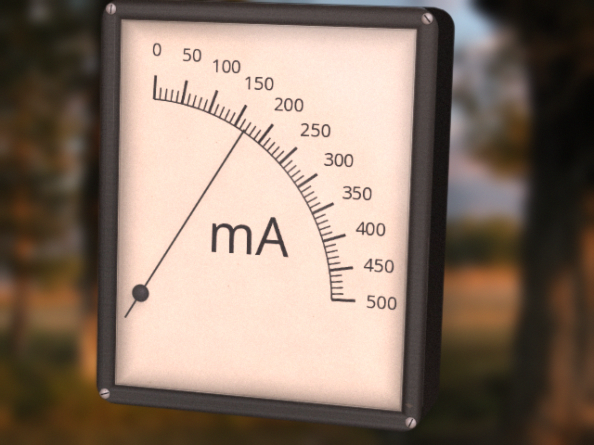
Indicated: 170 (mA)
